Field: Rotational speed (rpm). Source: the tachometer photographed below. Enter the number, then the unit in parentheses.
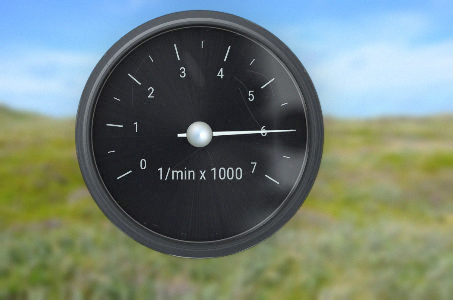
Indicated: 6000 (rpm)
